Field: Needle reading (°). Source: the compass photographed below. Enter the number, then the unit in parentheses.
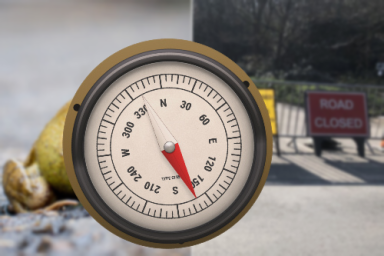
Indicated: 160 (°)
